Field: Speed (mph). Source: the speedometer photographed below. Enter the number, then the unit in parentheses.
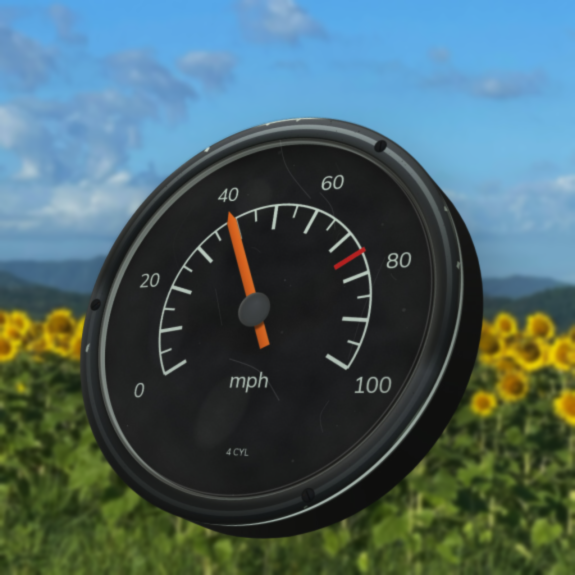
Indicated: 40 (mph)
